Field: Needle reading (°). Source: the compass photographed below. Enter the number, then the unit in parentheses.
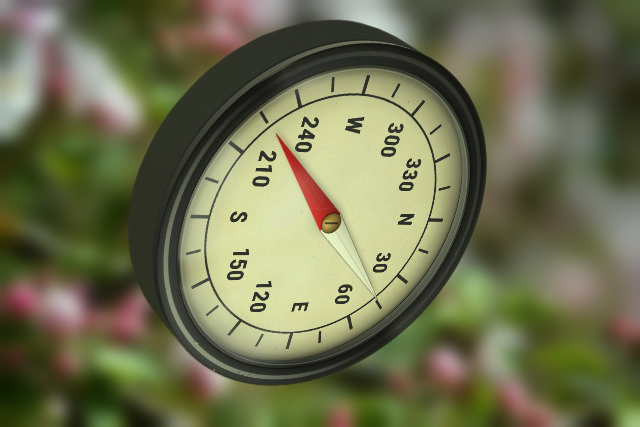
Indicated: 225 (°)
